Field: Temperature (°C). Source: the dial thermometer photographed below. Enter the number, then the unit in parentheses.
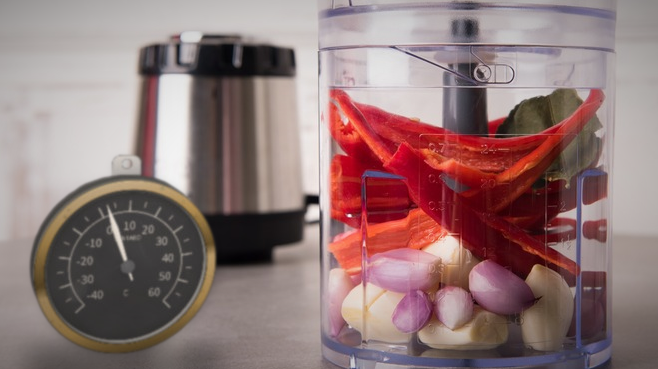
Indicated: 2.5 (°C)
